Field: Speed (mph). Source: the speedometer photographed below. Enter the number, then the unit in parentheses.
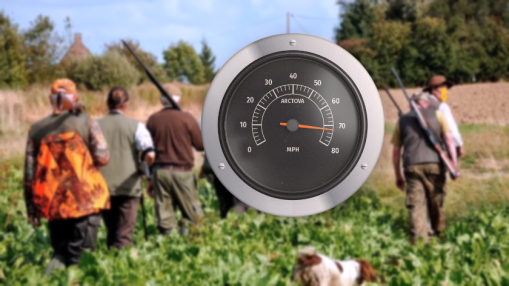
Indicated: 72 (mph)
